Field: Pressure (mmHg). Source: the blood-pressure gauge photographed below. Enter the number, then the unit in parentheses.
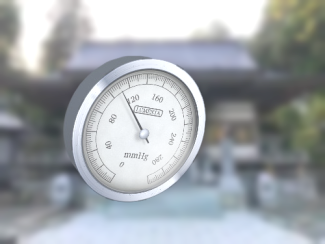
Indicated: 110 (mmHg)
